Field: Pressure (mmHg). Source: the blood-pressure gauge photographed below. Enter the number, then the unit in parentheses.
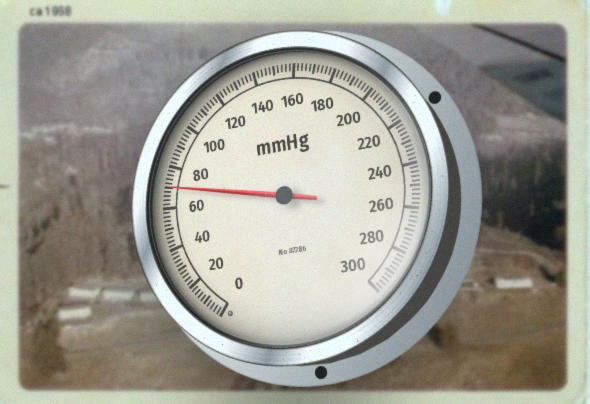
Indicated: 70 (mmHg)
